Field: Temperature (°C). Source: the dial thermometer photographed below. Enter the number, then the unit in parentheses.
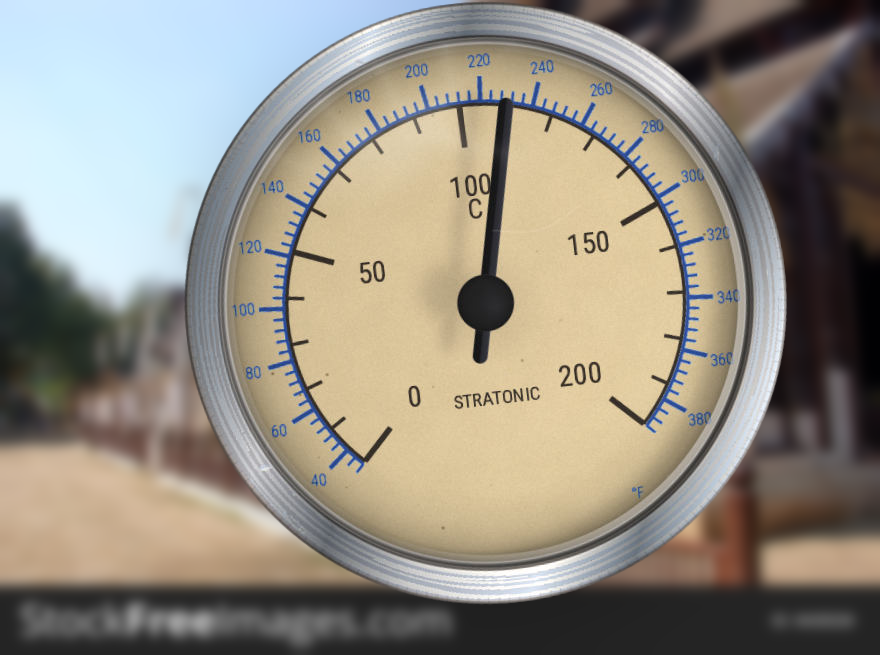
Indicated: 110 (°C)
